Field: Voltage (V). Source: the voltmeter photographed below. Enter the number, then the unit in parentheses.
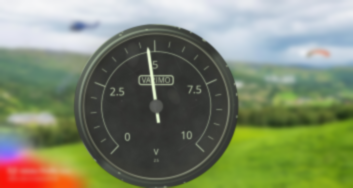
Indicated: 4.75 (V)
